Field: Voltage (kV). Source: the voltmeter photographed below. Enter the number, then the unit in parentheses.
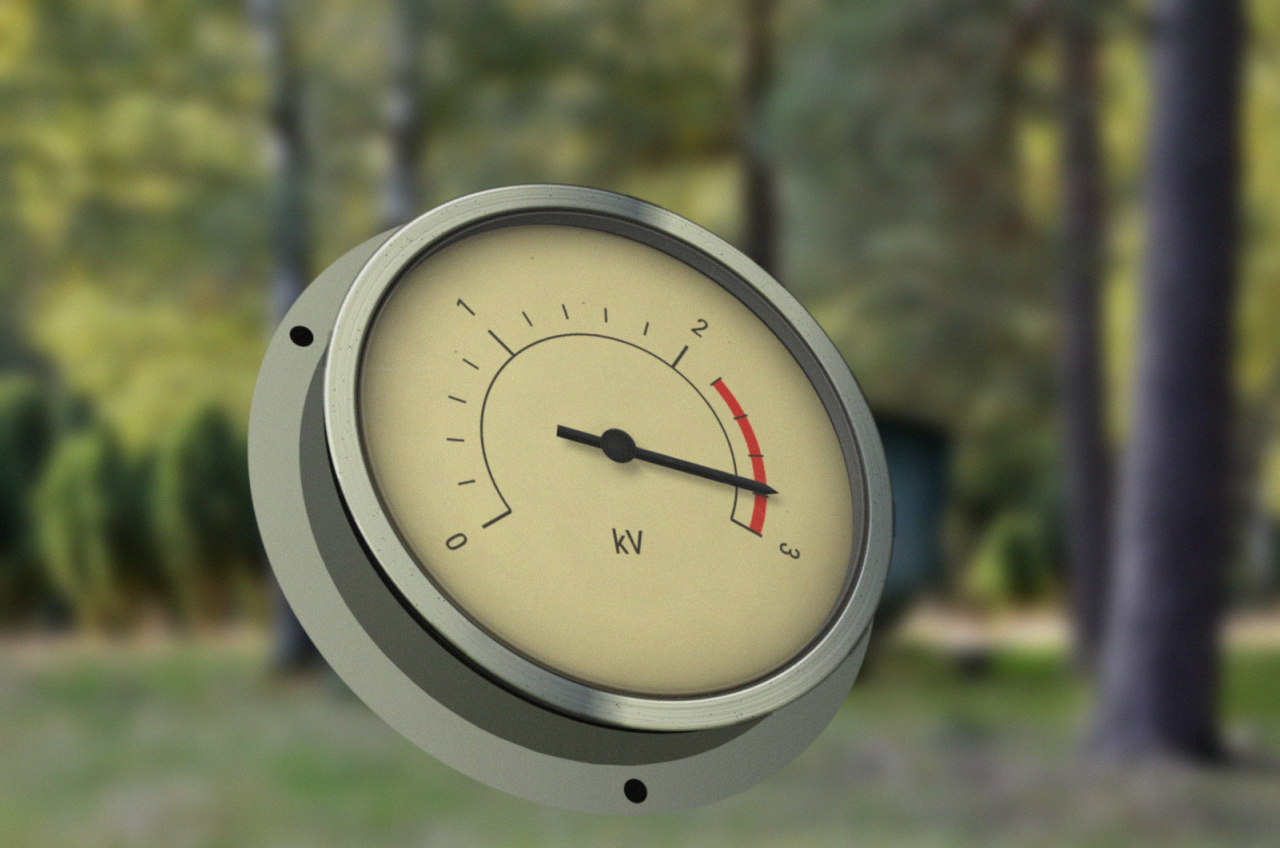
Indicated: 2.8 (kV)
